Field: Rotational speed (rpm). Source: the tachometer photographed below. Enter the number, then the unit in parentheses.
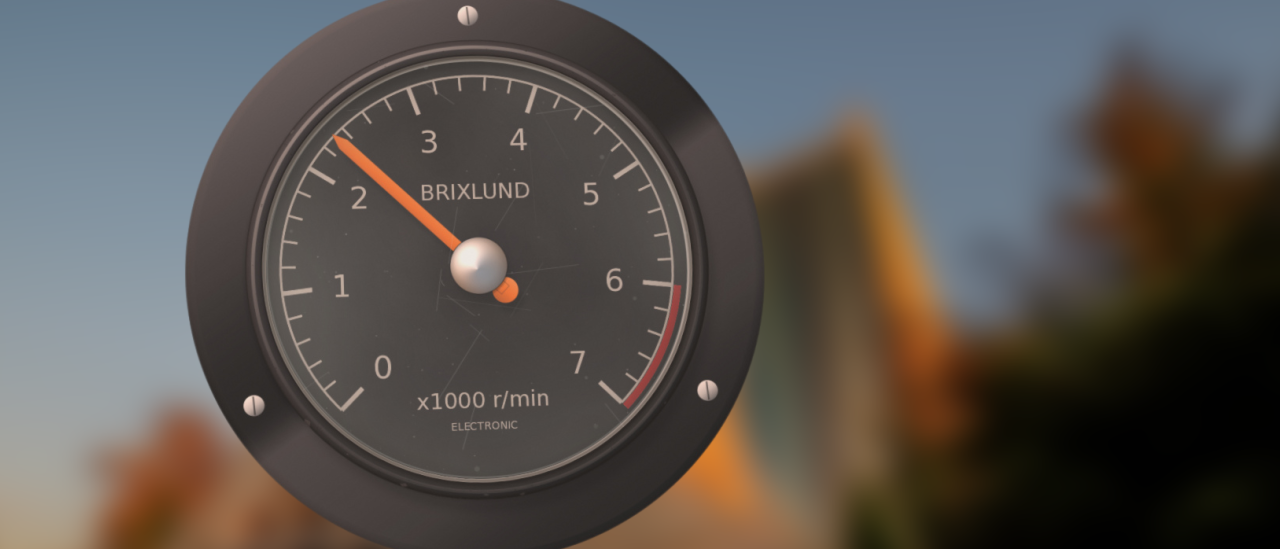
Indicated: 2300 (rpm)
